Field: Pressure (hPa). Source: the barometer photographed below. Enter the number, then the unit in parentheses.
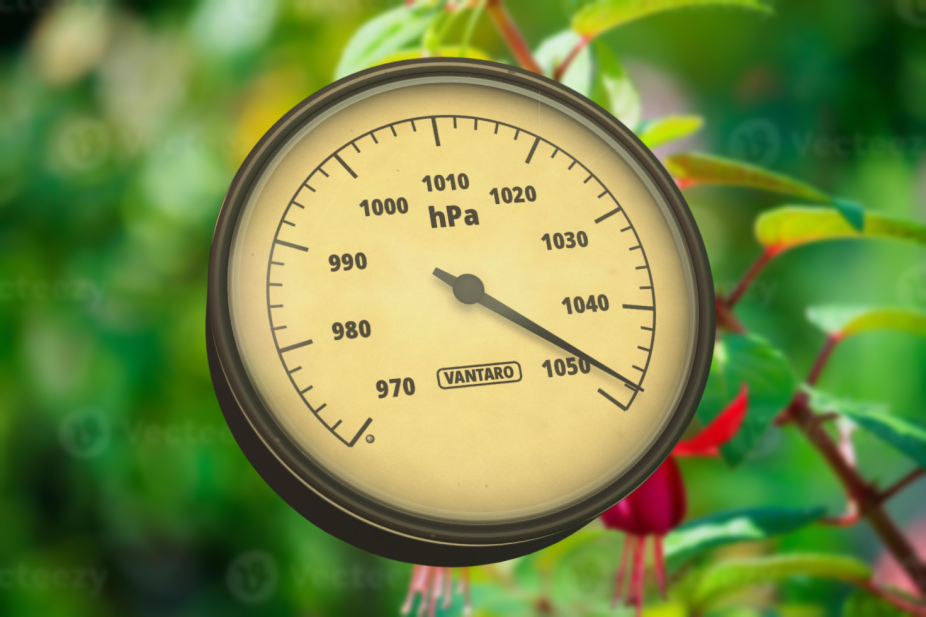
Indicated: 1048 (hPa)
